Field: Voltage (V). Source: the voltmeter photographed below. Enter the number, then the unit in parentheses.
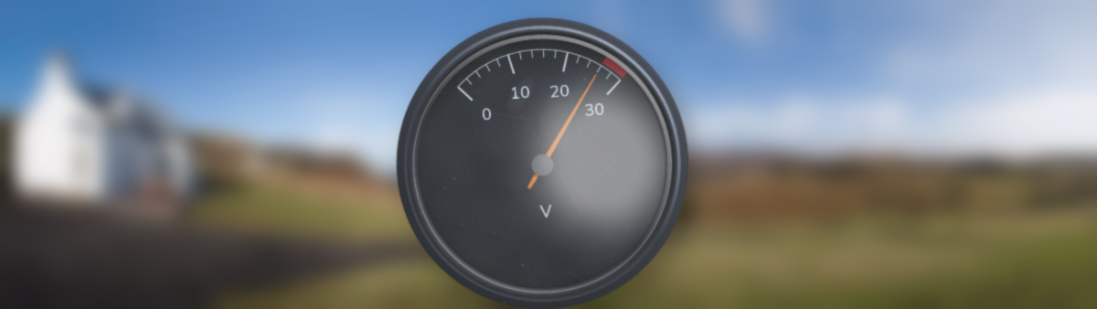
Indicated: 26 (V)
